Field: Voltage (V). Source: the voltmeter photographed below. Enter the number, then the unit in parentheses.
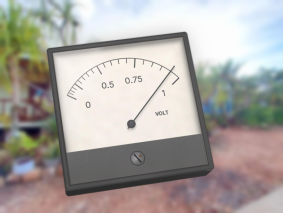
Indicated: 0.95 (V)
